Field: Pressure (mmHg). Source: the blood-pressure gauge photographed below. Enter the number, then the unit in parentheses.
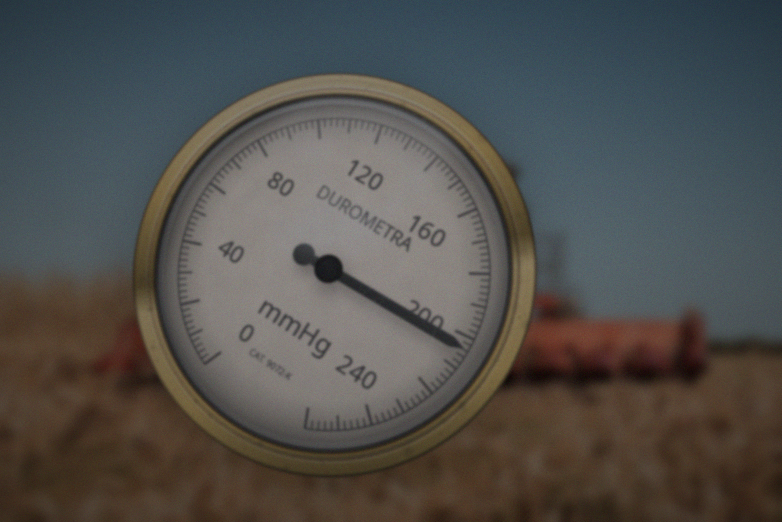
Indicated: 204 (mmHg)
